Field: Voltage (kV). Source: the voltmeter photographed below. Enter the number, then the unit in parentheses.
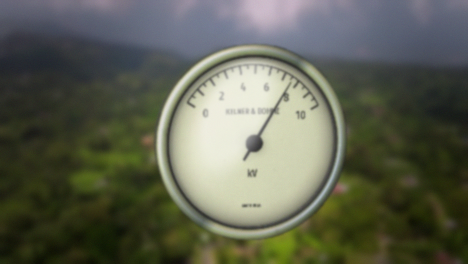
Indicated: 7.5 (kV)
